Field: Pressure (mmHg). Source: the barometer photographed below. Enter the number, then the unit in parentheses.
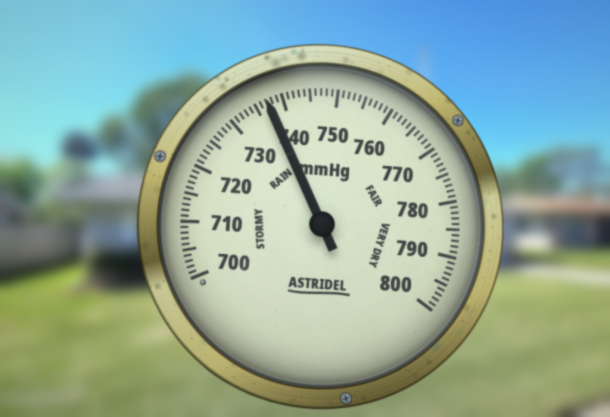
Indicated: 737 (mmHg)
